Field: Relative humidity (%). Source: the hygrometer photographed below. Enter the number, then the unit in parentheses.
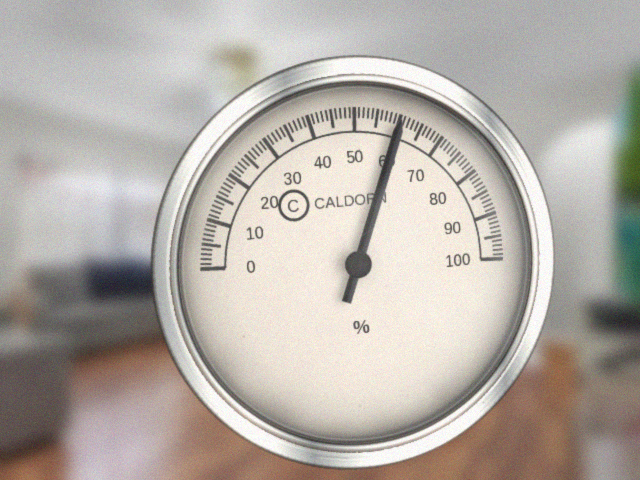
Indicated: 60 (%)
